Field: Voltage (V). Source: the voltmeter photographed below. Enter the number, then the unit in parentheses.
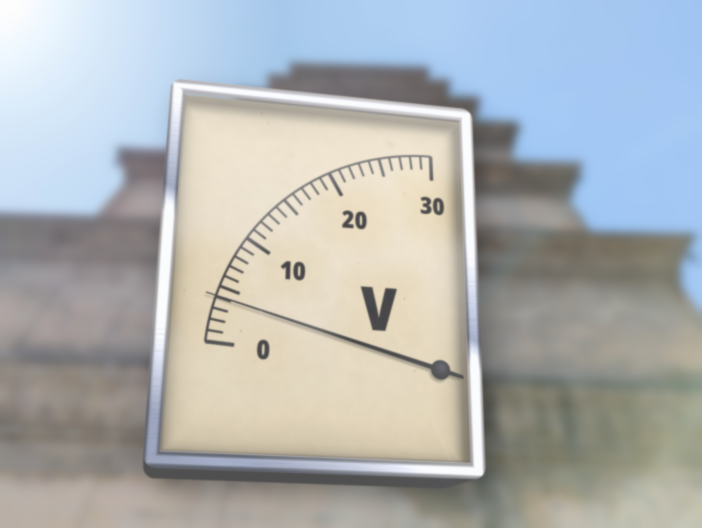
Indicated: 4 (V)
